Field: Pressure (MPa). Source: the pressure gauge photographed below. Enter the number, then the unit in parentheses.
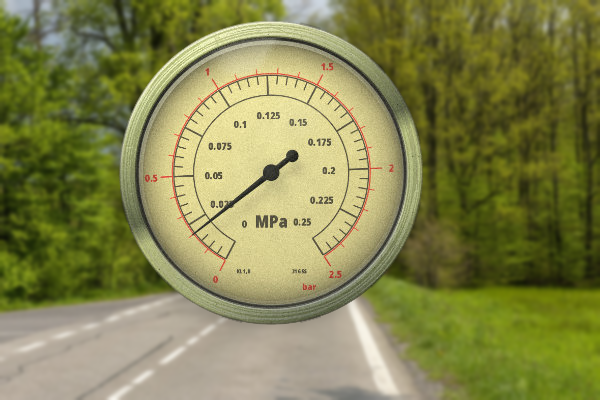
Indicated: 0.02 (MPa)
